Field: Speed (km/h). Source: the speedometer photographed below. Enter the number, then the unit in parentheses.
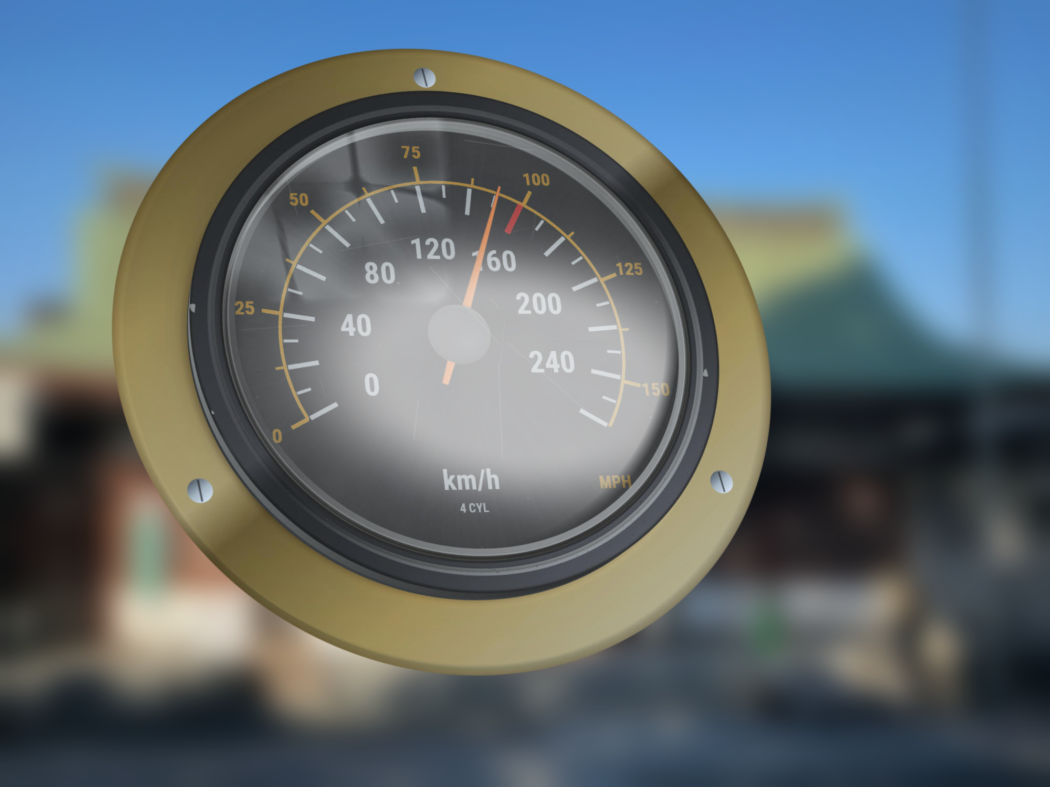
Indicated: 150 (km/h)
